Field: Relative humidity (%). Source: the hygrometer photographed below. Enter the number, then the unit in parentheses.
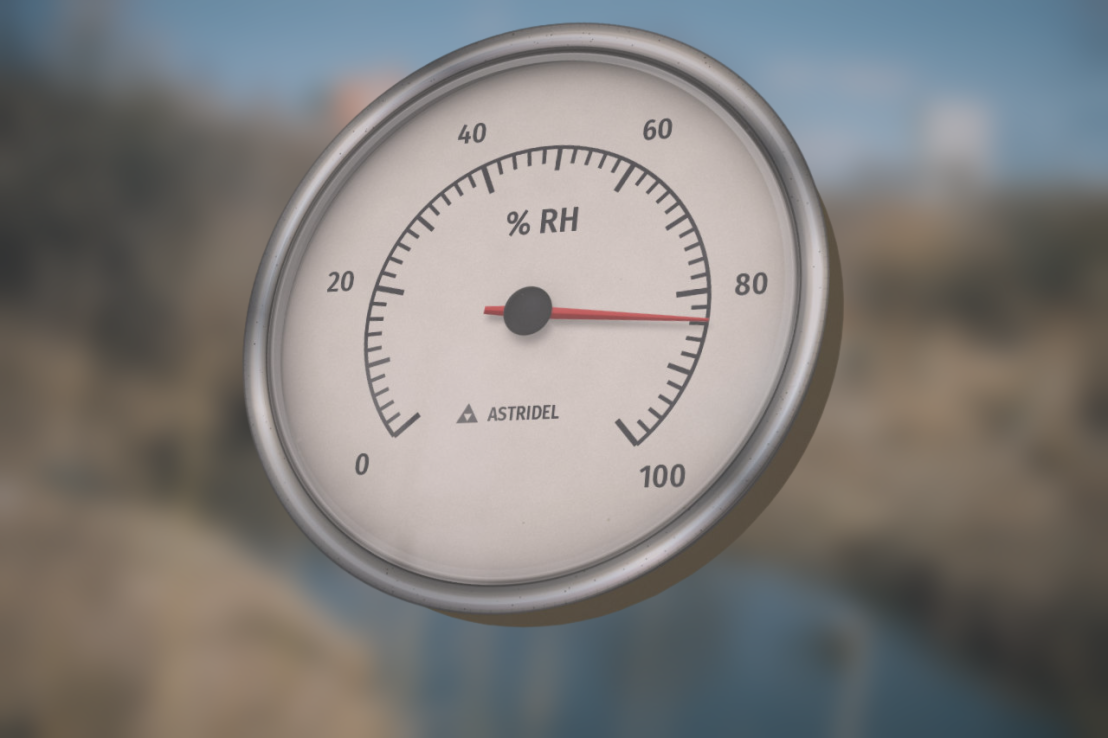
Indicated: 84 (%)
